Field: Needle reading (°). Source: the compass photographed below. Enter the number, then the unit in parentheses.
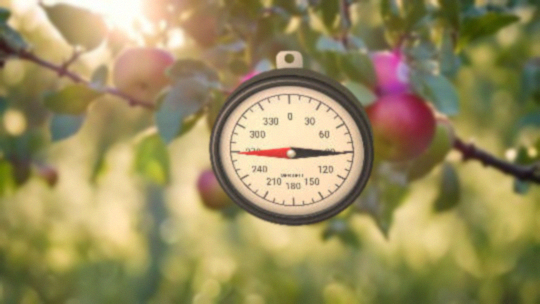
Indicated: 270 (°)
